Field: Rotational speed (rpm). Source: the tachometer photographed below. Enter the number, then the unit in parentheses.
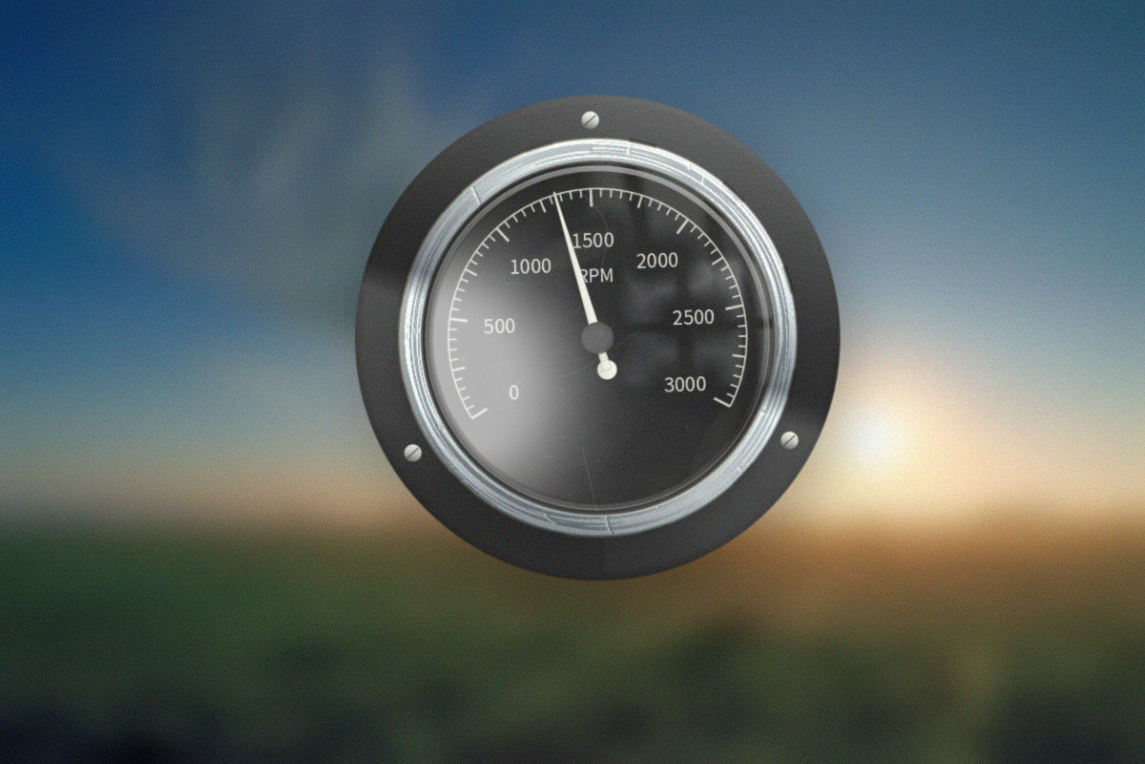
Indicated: 1325 (rpm)
